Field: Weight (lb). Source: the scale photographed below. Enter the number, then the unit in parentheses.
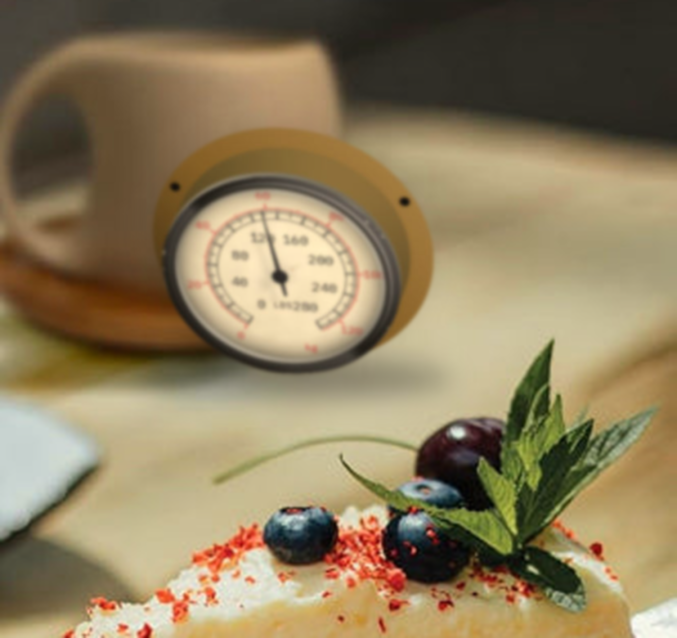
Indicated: 130 (lb)
